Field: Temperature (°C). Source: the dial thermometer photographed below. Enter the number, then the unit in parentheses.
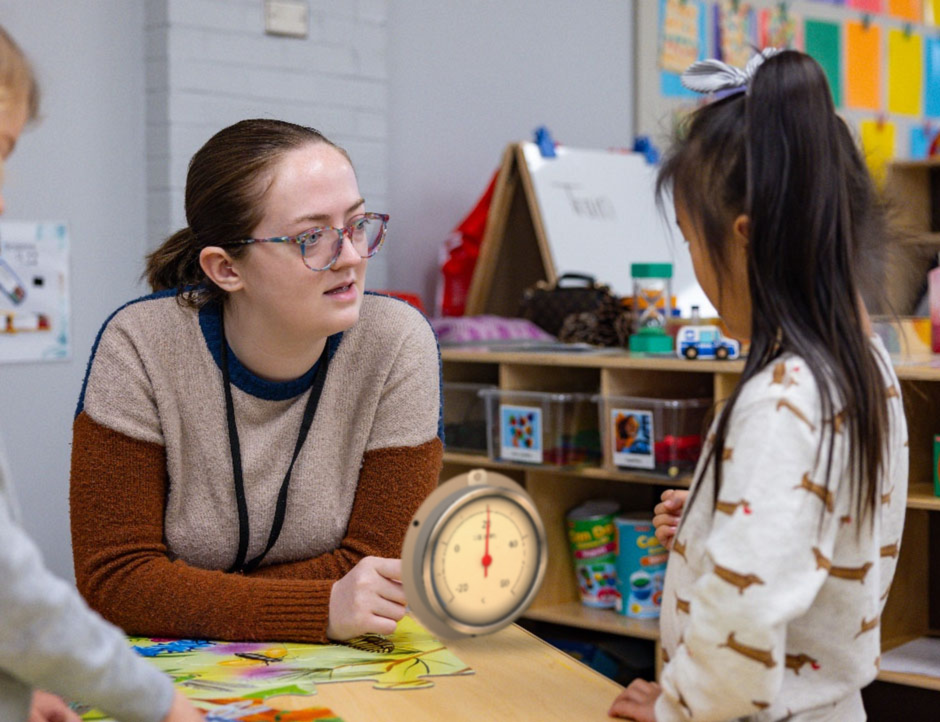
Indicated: 20 (°C)
